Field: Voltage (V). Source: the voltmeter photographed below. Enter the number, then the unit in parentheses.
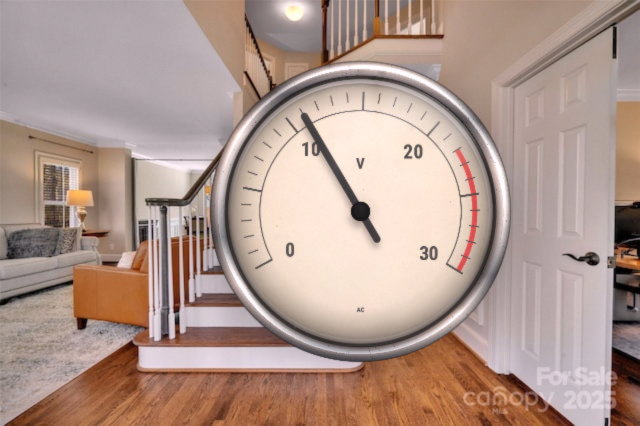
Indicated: 11 (V)
